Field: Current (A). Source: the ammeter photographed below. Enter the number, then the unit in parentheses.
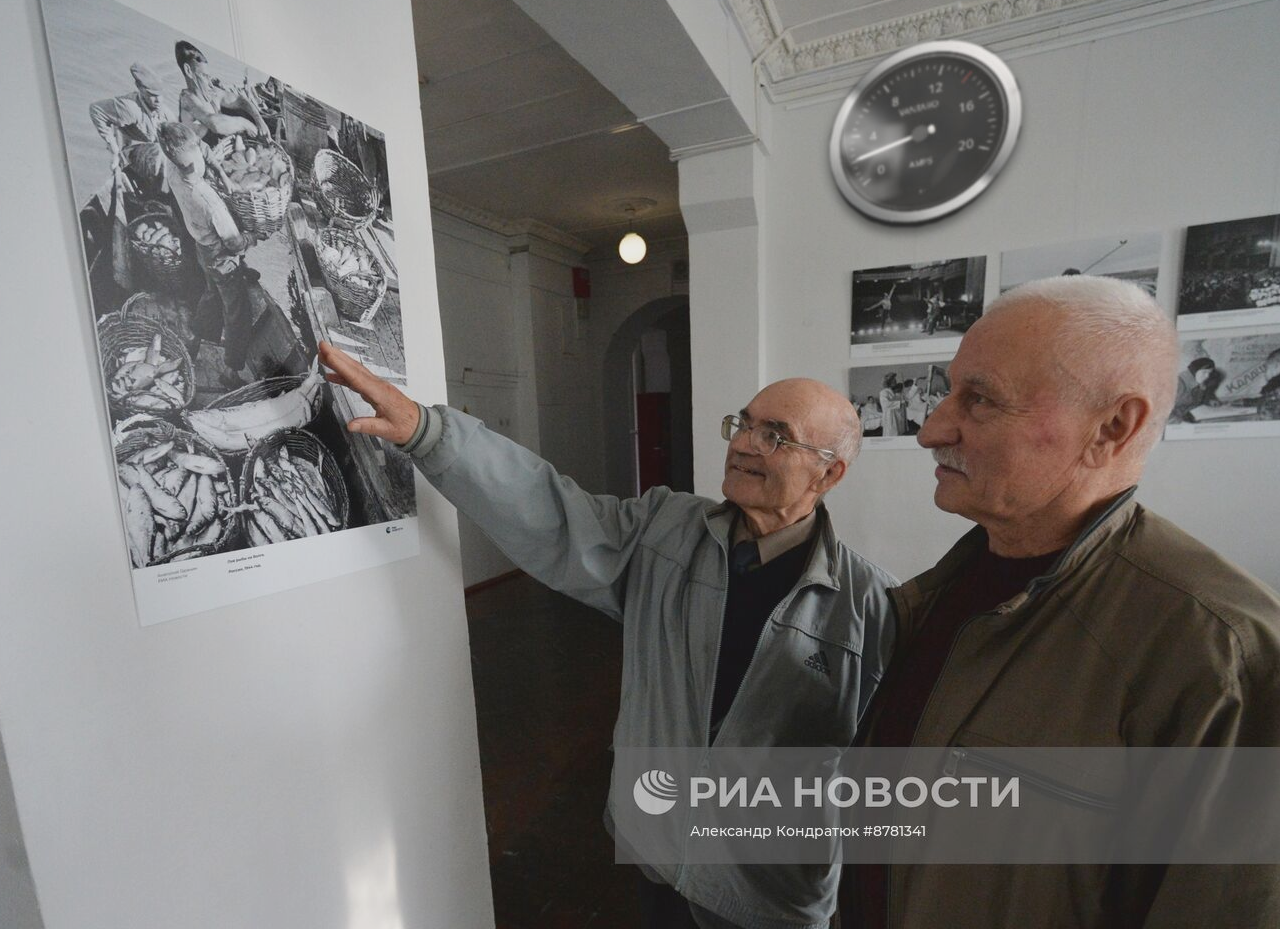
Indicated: 2 (A)
